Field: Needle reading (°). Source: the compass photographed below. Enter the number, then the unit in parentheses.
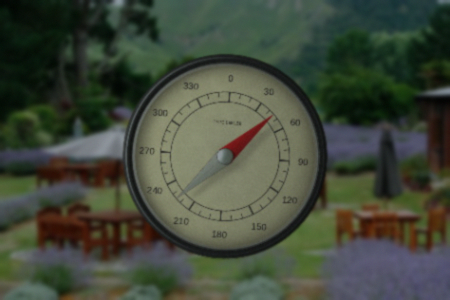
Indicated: 45 (°)
